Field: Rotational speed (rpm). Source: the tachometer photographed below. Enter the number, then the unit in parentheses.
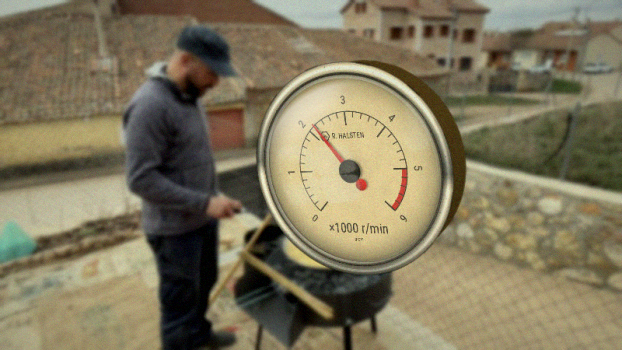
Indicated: 2200 (rpm)
